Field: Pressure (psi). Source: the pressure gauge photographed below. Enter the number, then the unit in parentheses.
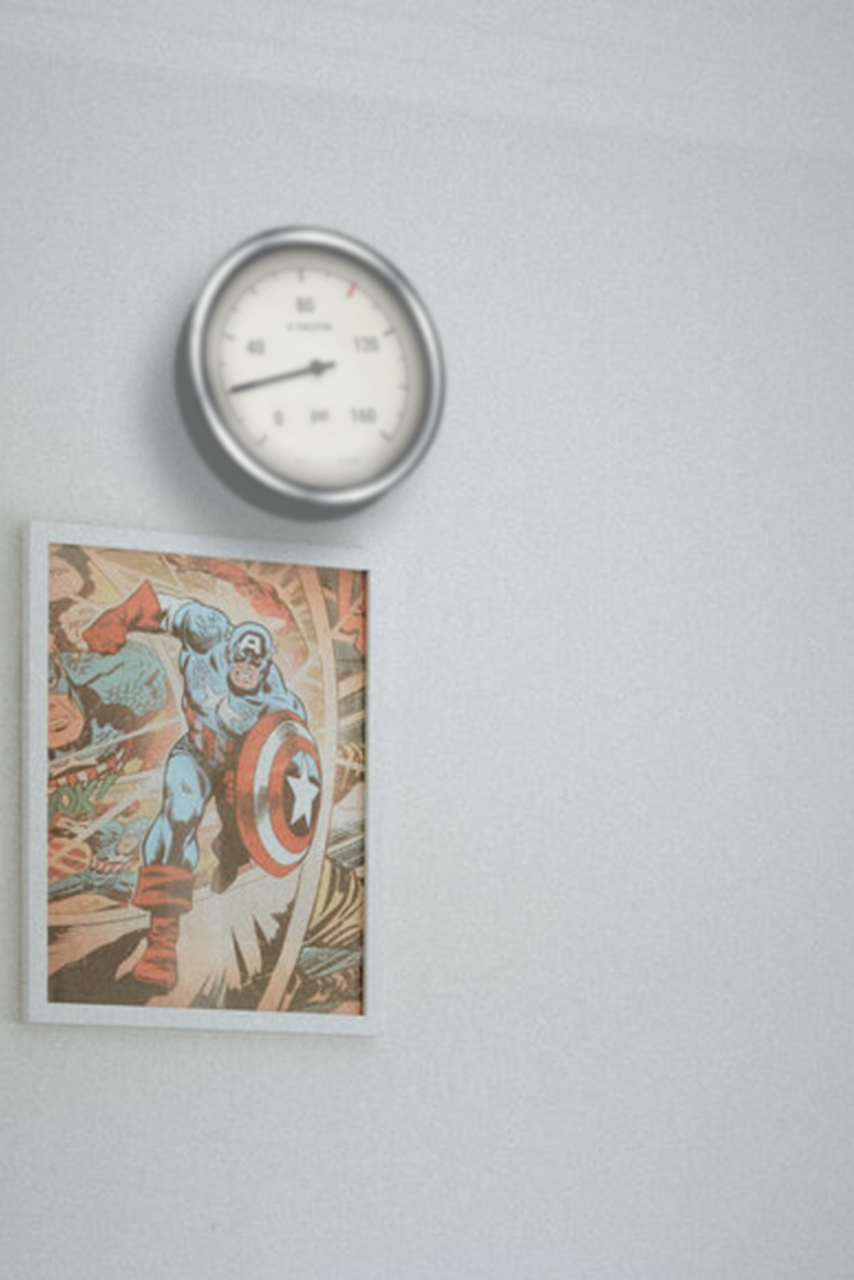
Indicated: 20 (psi)
